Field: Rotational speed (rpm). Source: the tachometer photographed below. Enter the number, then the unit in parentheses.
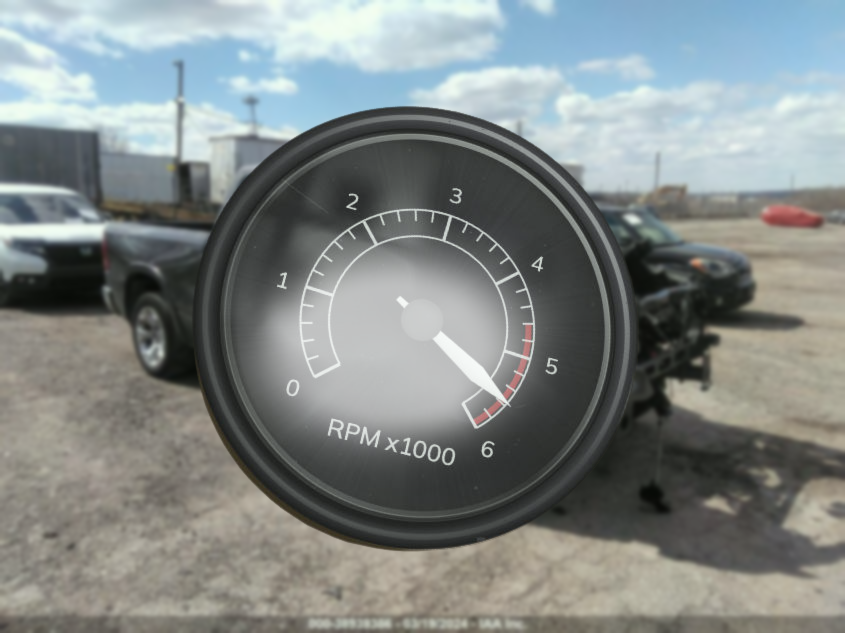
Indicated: 5600 (rpm)
